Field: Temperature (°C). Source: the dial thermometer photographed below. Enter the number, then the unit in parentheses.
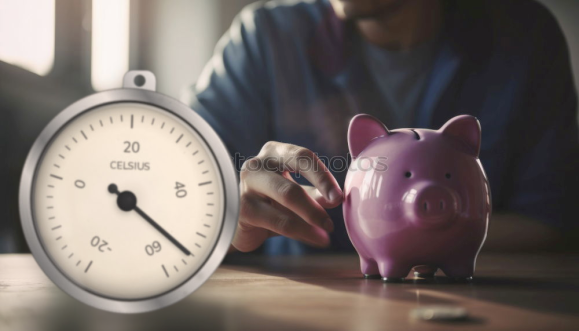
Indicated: 54 (°C)
